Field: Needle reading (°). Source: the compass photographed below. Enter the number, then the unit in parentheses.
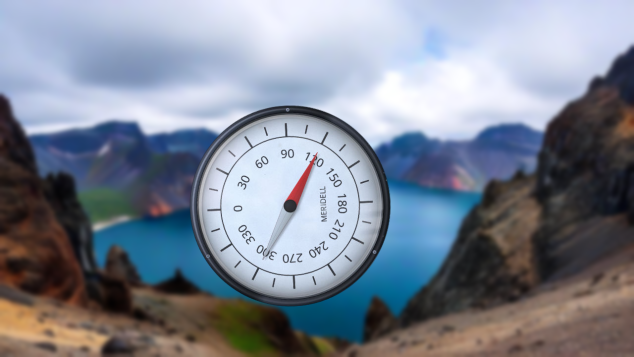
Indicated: 120 (°)
